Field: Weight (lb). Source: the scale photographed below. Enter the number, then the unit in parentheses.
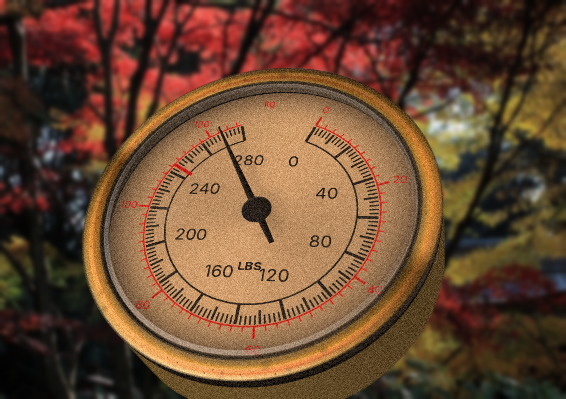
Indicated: 270 (lb)
